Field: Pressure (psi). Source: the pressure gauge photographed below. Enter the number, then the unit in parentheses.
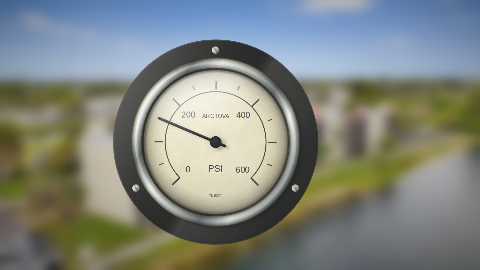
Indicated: 150 (psi)
